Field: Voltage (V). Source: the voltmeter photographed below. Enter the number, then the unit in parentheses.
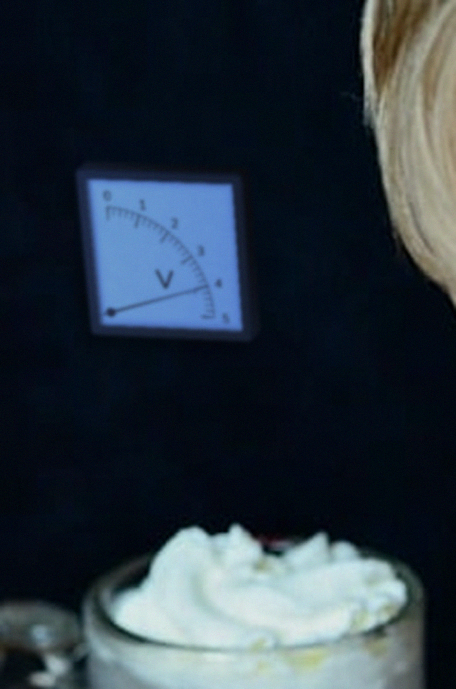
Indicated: 4 (V)
